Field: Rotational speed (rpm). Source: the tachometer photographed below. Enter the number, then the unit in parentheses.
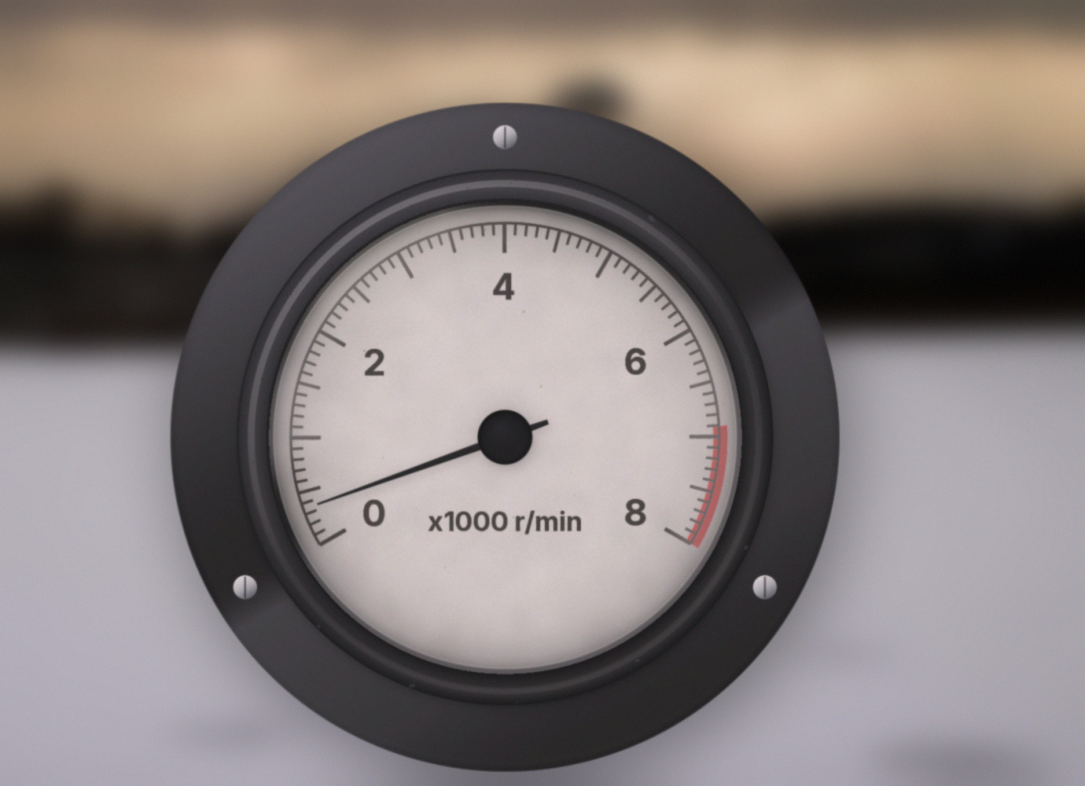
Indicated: 350 (rpm)
